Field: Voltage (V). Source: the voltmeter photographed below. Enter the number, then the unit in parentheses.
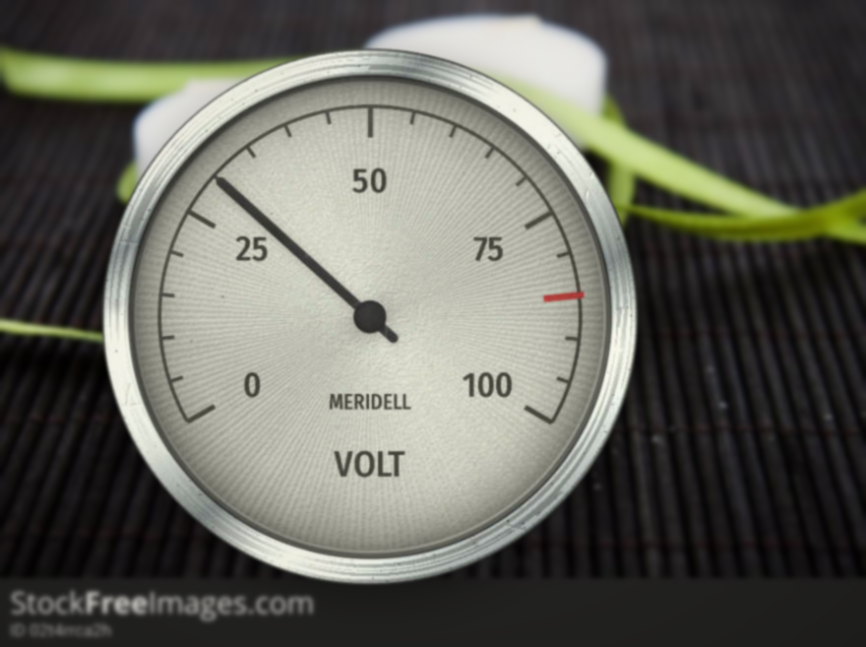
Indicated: 30 (V)
